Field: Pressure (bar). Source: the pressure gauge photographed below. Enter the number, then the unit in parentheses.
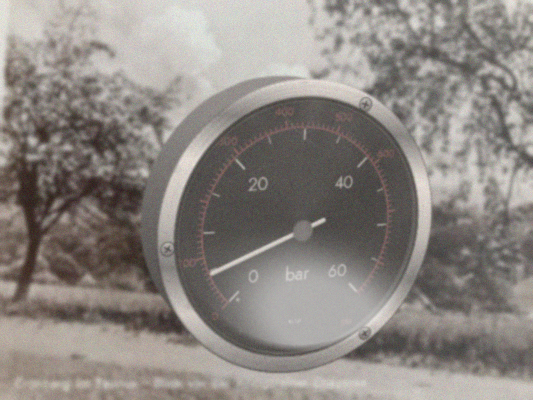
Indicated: 5 (bar)
